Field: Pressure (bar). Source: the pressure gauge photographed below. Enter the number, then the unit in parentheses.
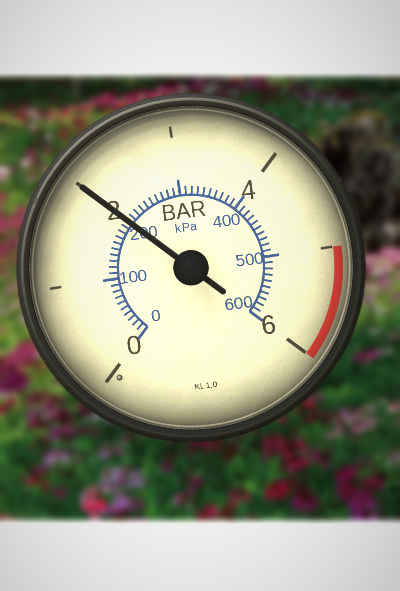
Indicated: 2 (bar)
